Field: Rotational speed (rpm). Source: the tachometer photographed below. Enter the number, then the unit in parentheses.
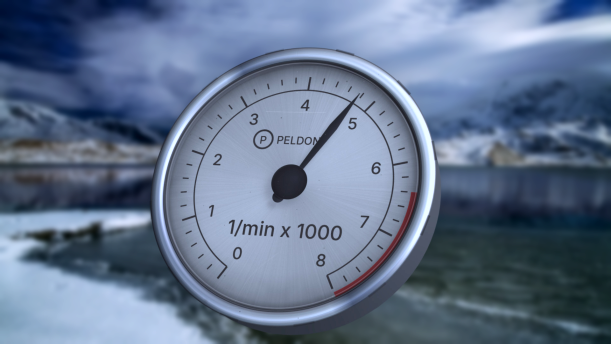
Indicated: 4800 (rpm)
